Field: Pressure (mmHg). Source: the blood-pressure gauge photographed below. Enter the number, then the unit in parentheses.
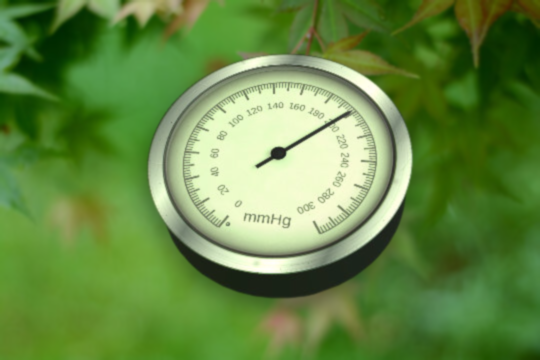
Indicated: 200 (mmHg)
